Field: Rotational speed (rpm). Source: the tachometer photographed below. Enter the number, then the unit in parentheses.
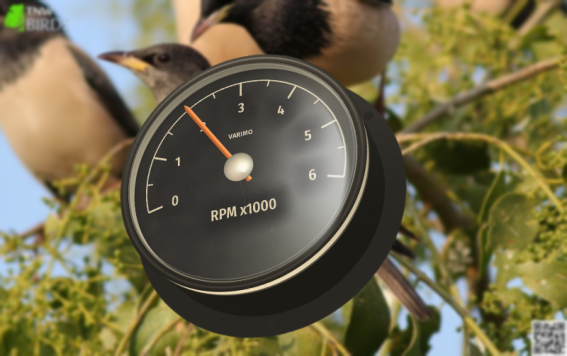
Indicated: 2000 (rpm)
